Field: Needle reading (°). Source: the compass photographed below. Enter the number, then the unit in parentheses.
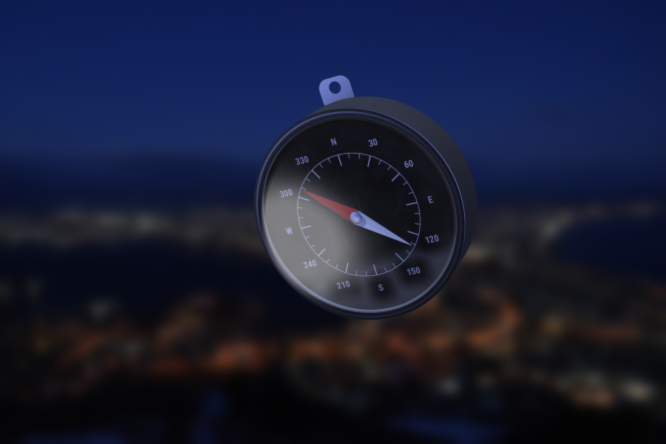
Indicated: 310 (°)
